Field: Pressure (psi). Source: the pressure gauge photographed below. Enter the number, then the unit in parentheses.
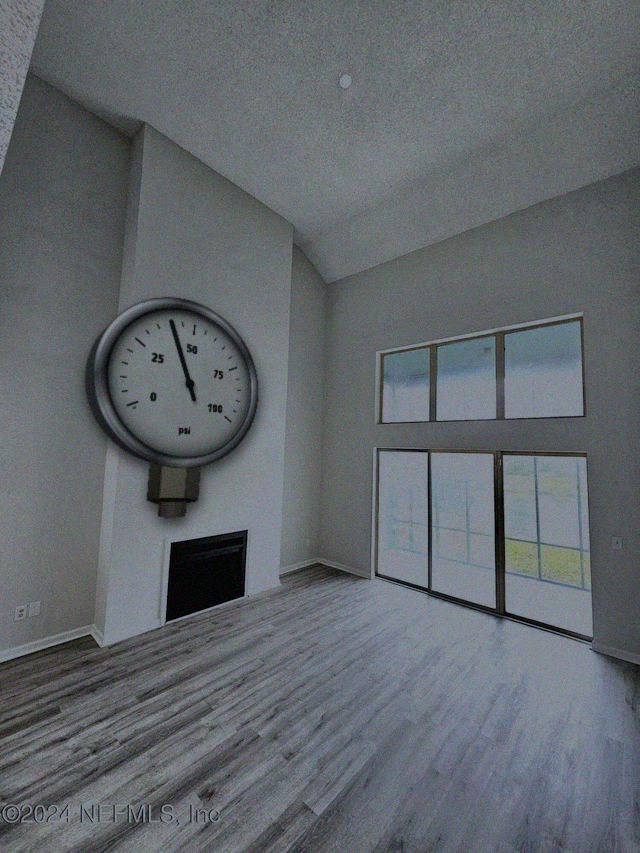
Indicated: 40 (psi)
